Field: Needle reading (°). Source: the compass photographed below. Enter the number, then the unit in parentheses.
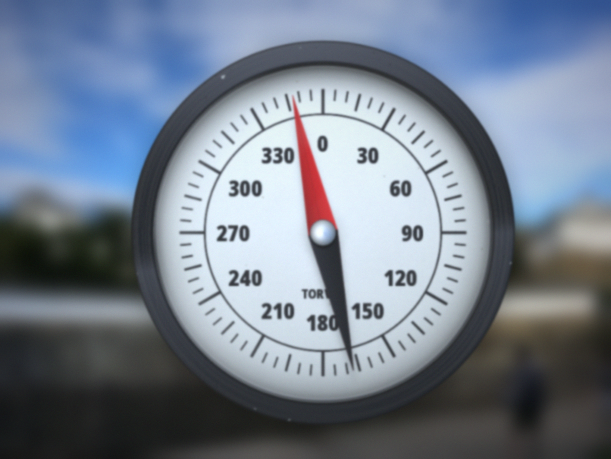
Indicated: 347.5 (°)
